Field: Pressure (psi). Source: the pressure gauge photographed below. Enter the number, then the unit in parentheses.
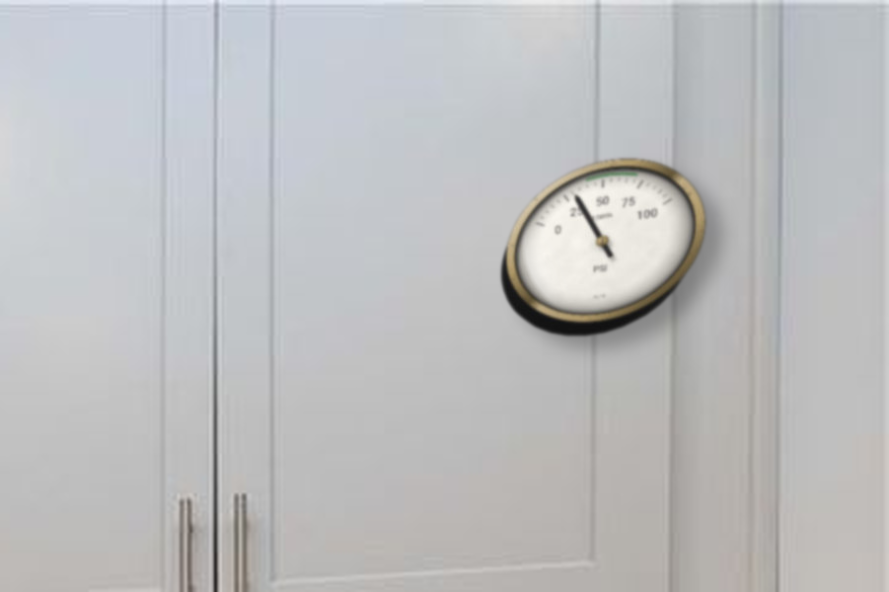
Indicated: 30 (psi)
